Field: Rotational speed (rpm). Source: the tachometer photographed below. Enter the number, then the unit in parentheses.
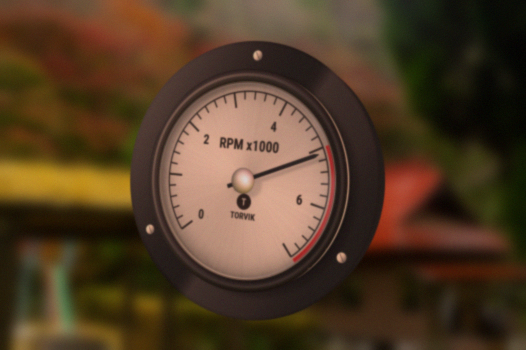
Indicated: 5100 (rpm)
